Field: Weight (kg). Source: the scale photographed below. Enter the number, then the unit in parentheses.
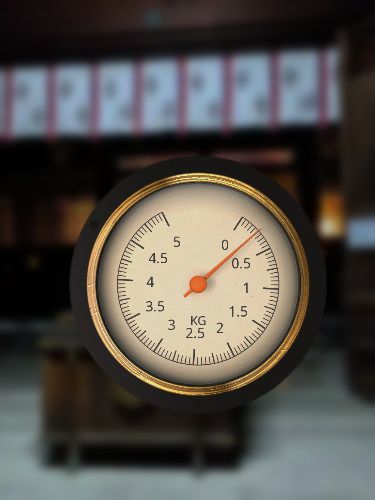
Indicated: 0.25 (kg)
